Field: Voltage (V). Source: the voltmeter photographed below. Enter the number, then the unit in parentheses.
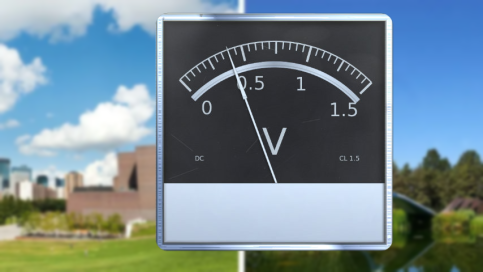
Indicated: 0.4 (V)
